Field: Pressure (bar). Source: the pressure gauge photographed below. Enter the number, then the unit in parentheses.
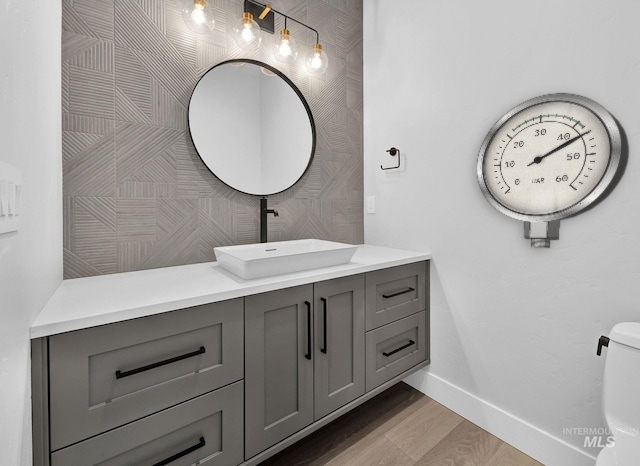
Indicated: 44 (bar)
